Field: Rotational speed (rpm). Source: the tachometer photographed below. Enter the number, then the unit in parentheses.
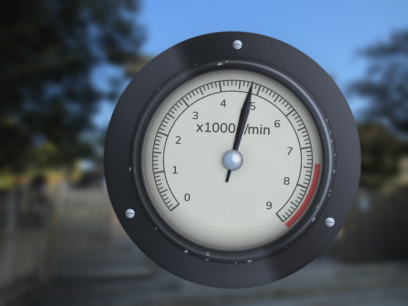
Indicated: 4800 (rpm)
